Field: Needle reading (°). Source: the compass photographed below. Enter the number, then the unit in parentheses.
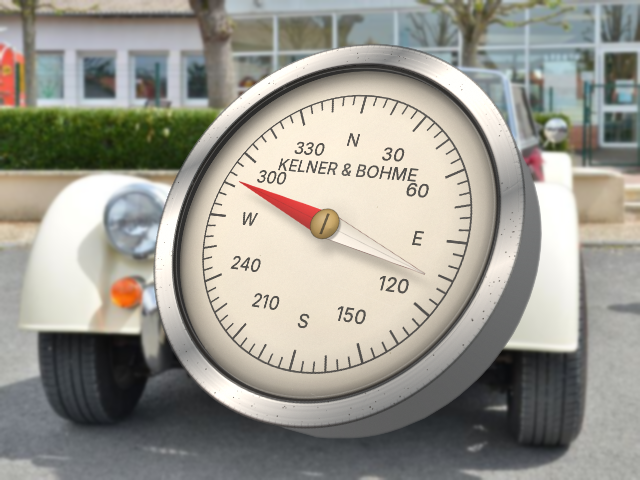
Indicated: 287.5 (°)
